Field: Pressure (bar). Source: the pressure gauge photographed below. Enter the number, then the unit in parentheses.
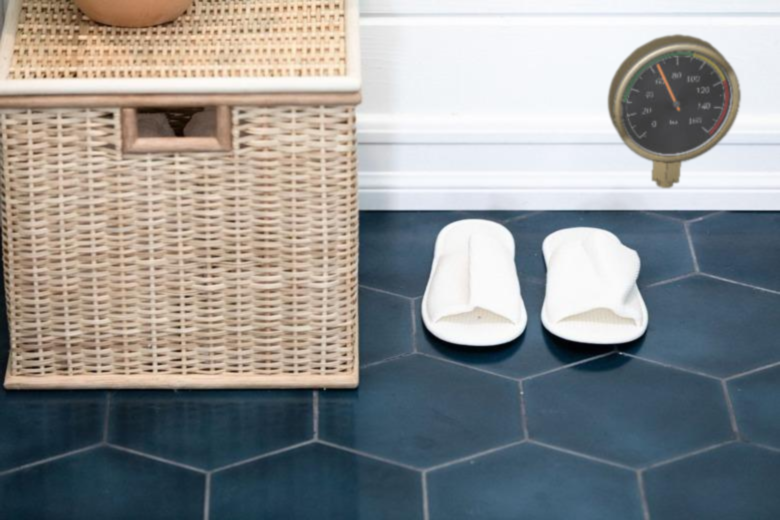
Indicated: 65 (bar)
